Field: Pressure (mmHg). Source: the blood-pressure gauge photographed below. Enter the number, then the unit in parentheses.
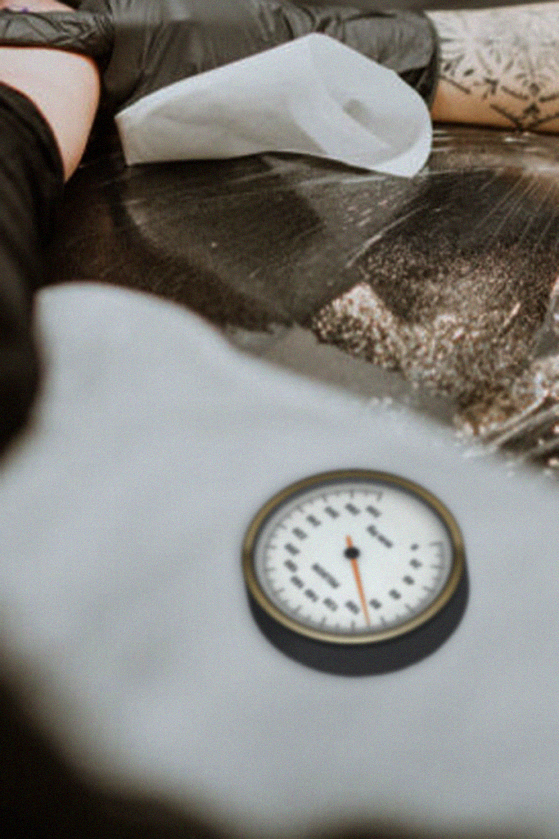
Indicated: 90 (mmHg)
